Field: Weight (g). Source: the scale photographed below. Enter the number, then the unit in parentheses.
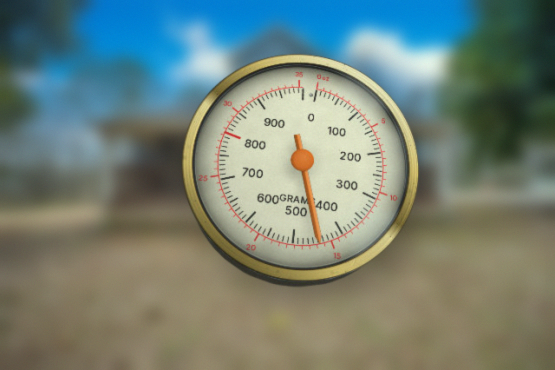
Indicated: 450 (g)
